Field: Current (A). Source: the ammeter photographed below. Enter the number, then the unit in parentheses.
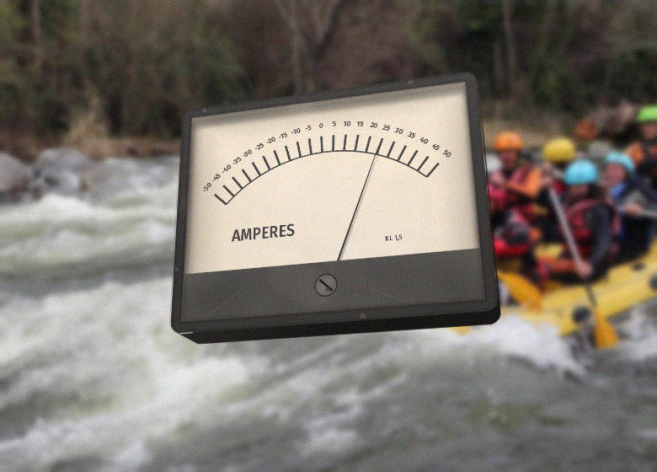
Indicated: 25 (A)
